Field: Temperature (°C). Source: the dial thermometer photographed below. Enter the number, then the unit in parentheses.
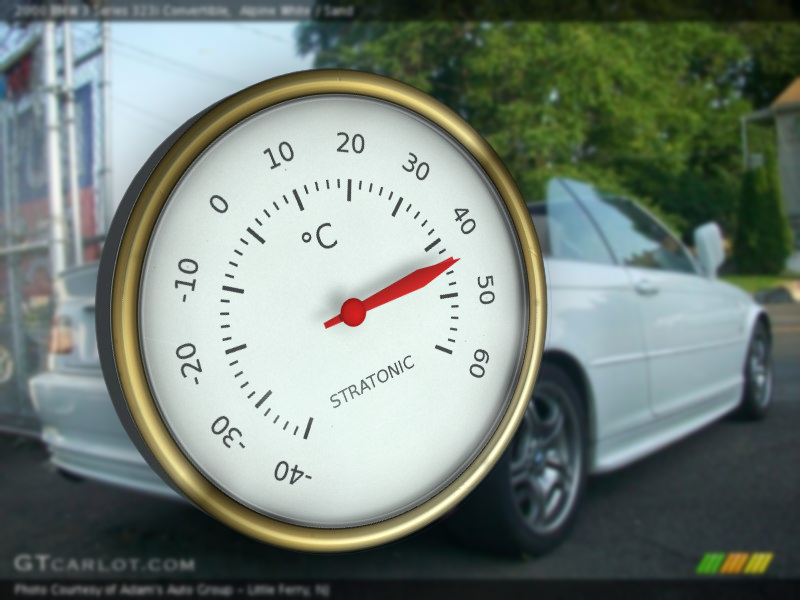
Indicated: 44 (°C)
